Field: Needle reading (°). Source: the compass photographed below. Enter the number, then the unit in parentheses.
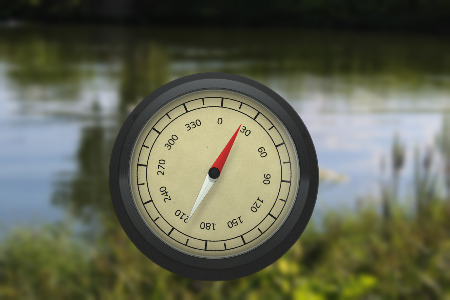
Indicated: 22.5 (°)
